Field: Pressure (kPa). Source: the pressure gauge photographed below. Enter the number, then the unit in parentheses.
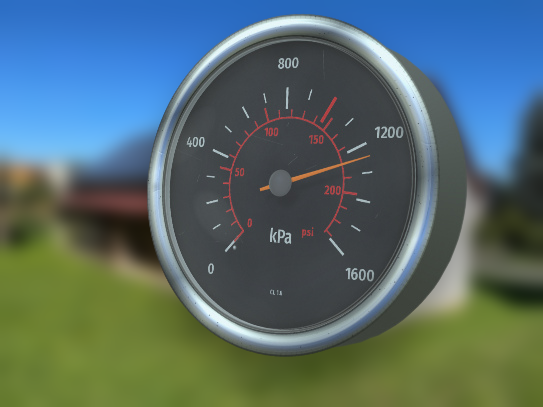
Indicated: 1250 (kPa)
